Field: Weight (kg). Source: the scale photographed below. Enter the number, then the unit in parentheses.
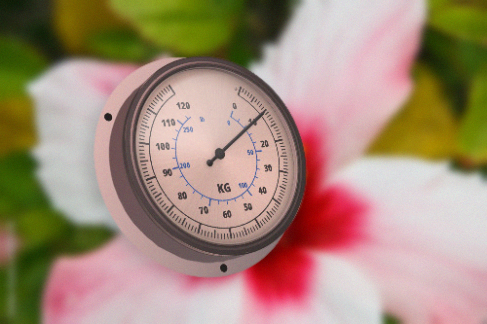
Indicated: 10 (kg)
